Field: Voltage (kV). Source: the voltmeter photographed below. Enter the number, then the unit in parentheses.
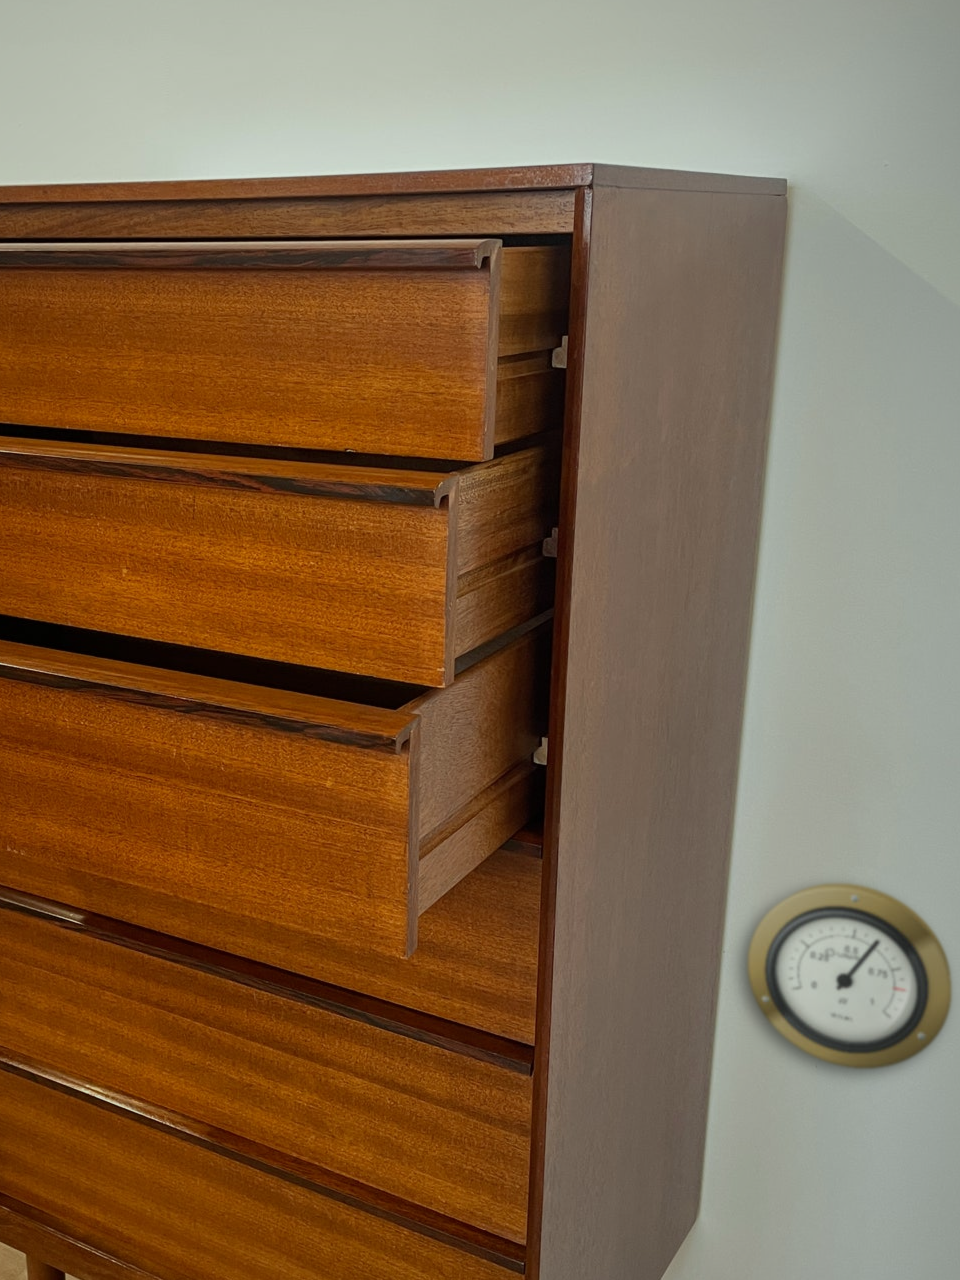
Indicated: 0.6 (kV)
